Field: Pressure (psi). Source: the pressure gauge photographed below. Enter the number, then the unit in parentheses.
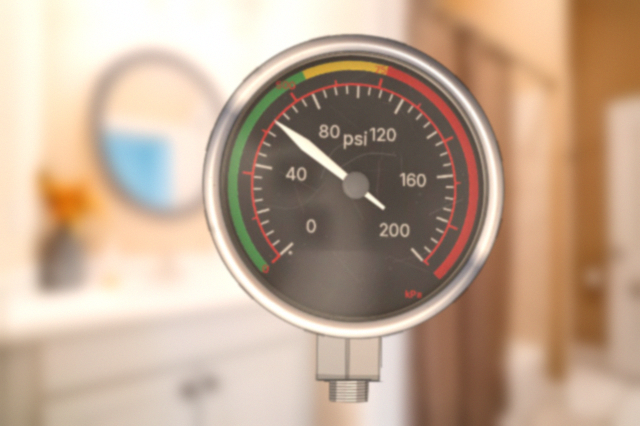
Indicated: 60 (psi)
